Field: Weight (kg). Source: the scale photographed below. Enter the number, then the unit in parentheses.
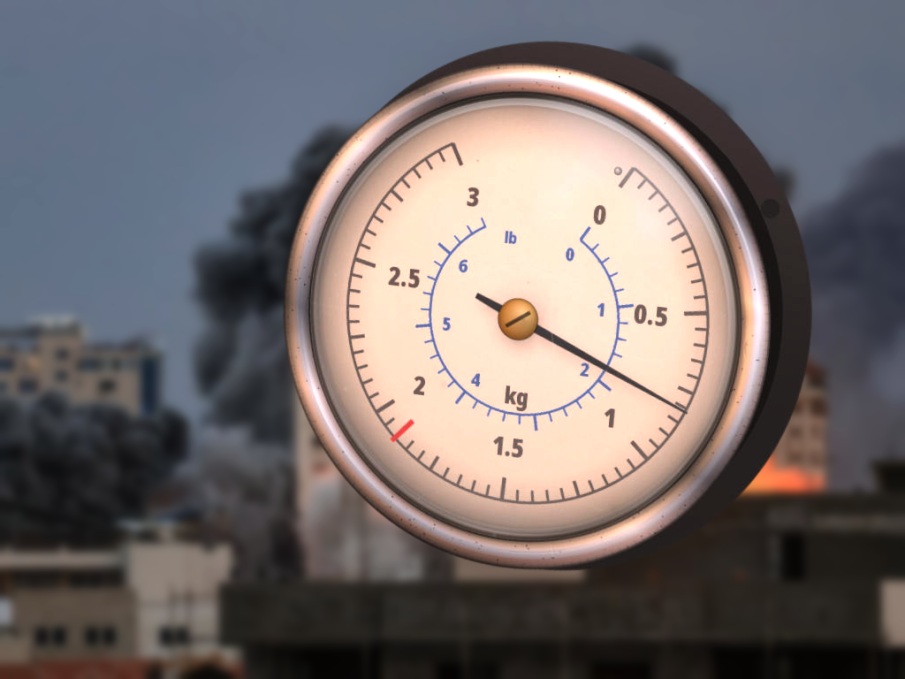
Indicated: 0.8 (kg)
